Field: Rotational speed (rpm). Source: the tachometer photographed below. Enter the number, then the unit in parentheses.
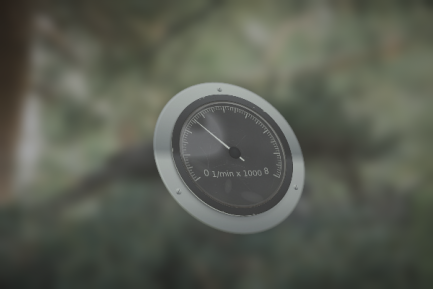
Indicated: 2500 (rpm)
